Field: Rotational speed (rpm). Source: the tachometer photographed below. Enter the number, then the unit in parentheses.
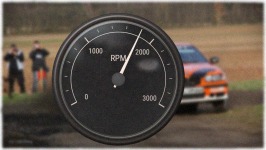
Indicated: 1800 (rpm)
